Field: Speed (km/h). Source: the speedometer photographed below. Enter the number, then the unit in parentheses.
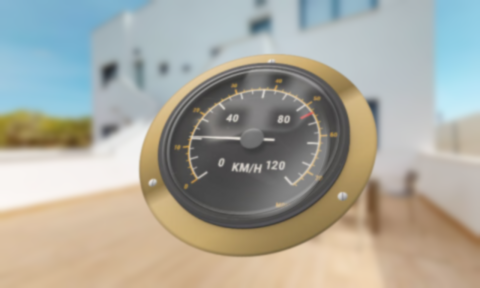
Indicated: 20 (km/h)
